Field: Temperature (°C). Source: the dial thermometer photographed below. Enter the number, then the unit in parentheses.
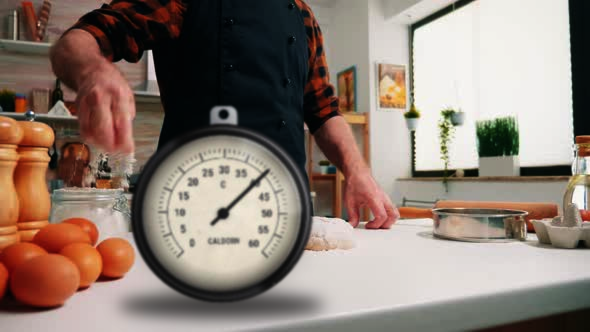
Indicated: 40 (°C)
